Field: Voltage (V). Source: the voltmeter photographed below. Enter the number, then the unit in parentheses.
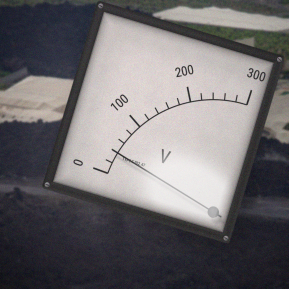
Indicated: 40 (V)
